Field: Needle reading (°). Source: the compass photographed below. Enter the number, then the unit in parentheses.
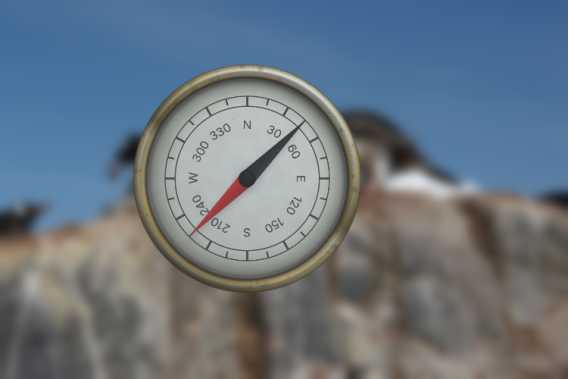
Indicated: 225 (°)
